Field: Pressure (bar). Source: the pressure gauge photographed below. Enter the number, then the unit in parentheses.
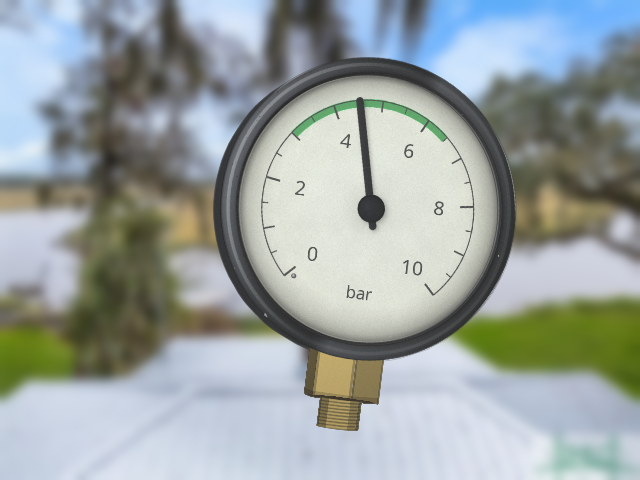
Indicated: 4.5 (bar)
